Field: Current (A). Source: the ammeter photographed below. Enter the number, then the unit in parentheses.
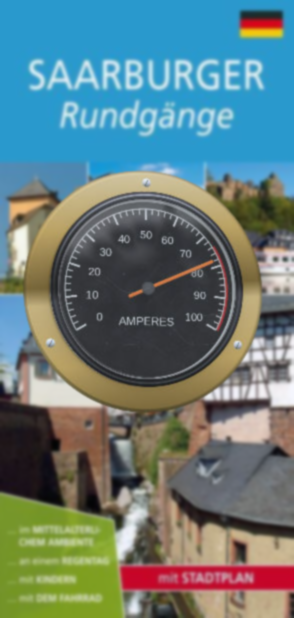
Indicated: 78 (A)
